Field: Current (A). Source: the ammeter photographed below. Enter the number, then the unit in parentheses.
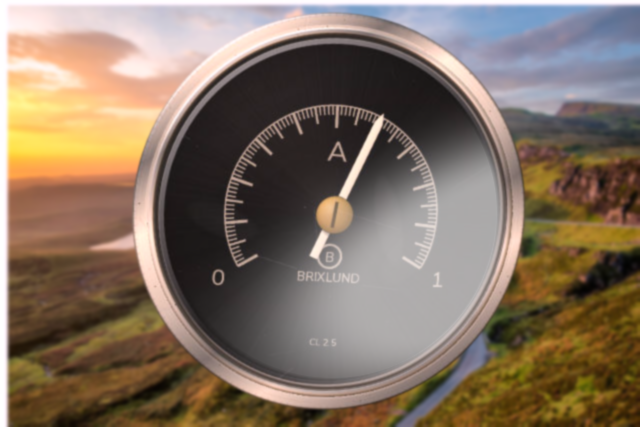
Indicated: 0.6 (A)
